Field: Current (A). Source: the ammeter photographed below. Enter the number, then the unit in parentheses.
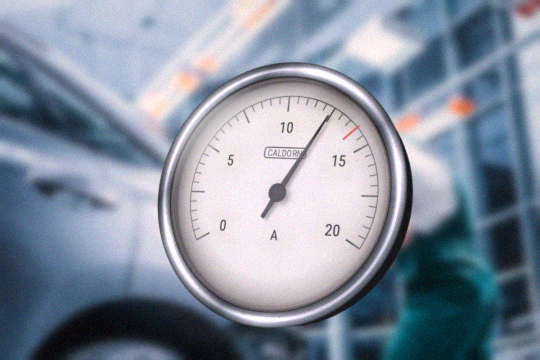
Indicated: 12.5 (A)
